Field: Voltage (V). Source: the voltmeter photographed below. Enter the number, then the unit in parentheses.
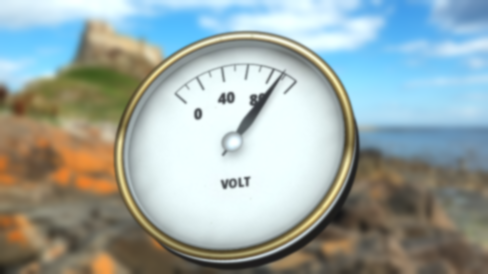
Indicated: 90 (V)
